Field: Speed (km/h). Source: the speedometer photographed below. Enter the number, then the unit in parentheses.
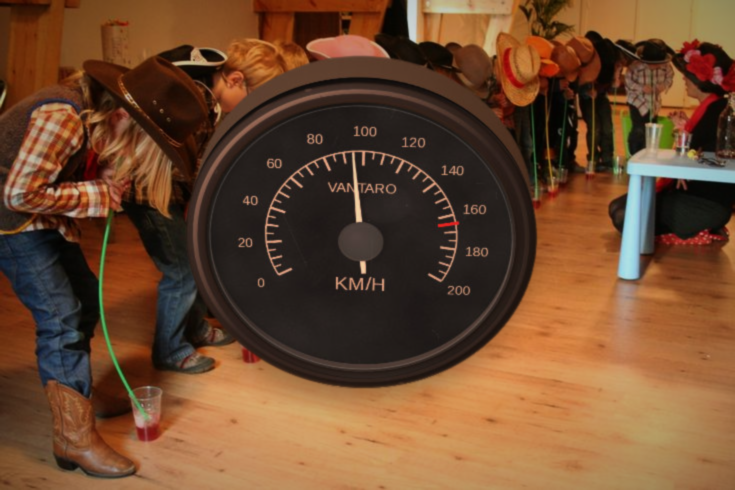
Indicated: 95 (km/h)
